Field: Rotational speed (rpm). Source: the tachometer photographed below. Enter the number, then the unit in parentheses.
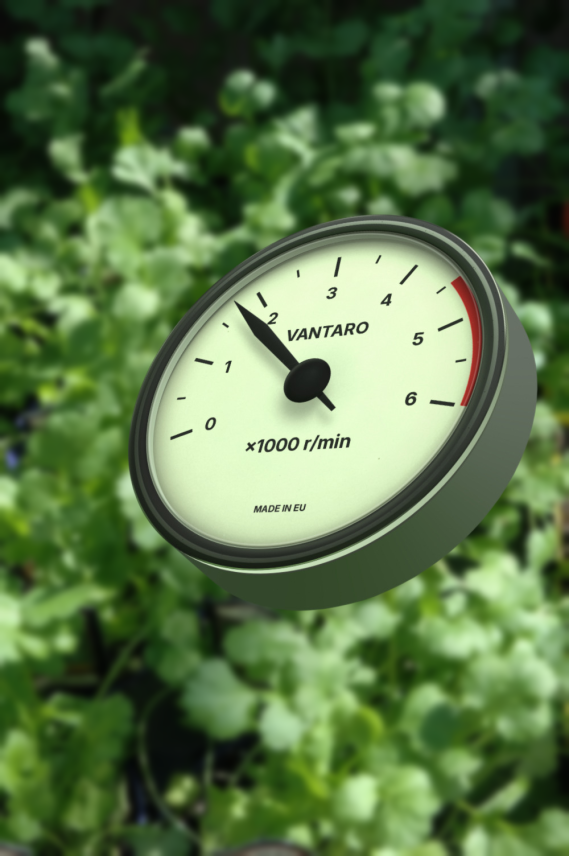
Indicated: 1750 (rpm)
